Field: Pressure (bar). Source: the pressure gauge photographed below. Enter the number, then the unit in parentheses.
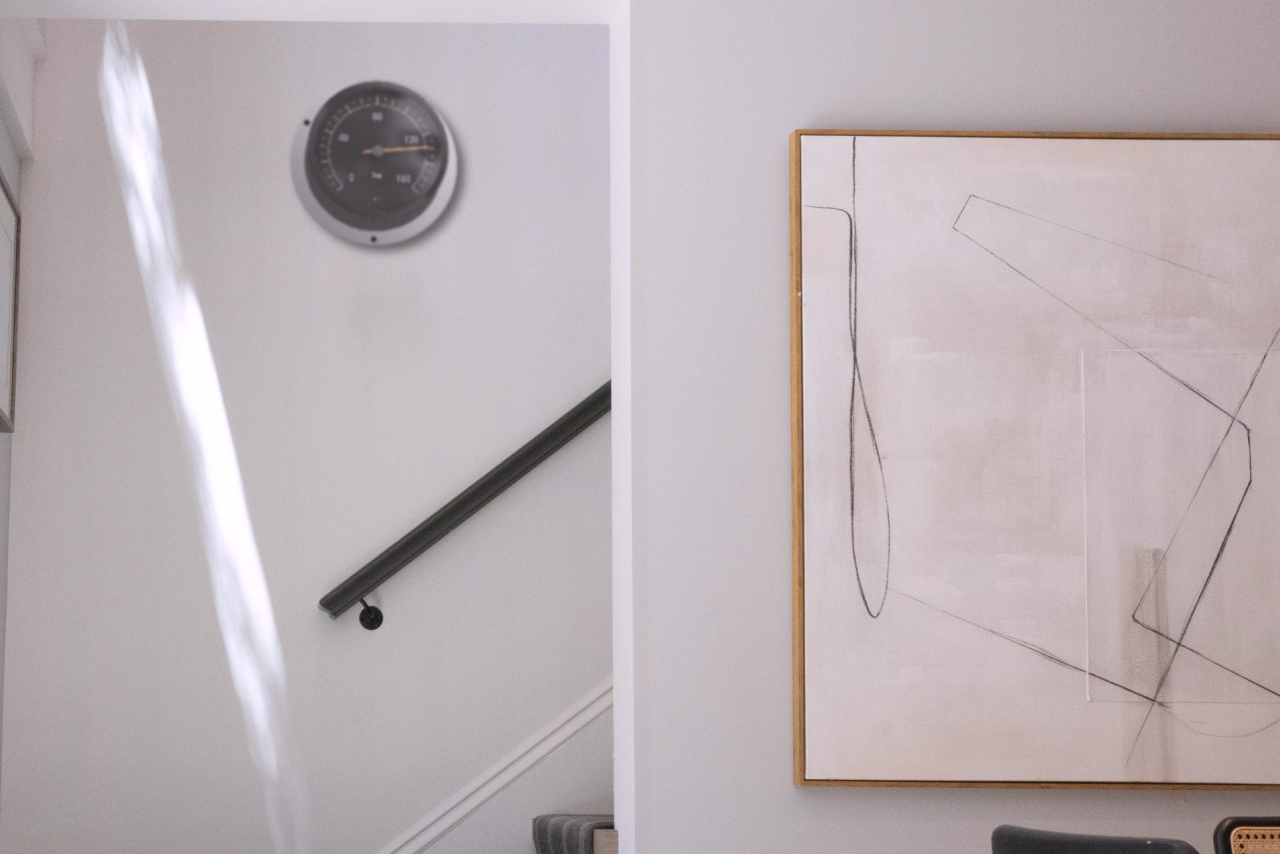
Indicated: 130 (bar)
